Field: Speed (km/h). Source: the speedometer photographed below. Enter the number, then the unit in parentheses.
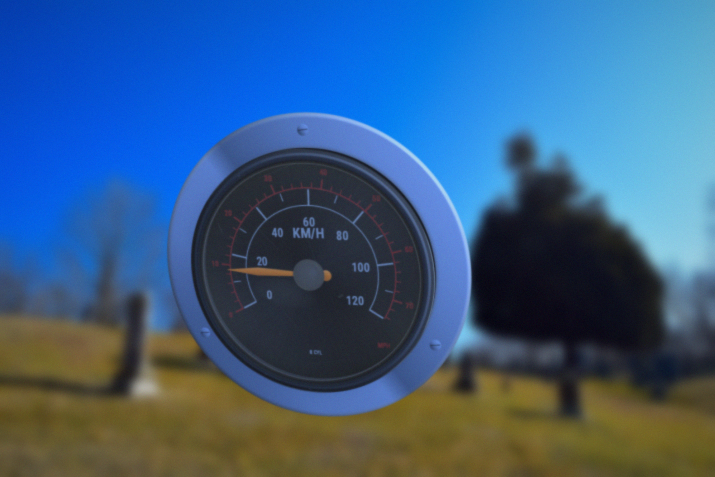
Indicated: 15 (km/h)
